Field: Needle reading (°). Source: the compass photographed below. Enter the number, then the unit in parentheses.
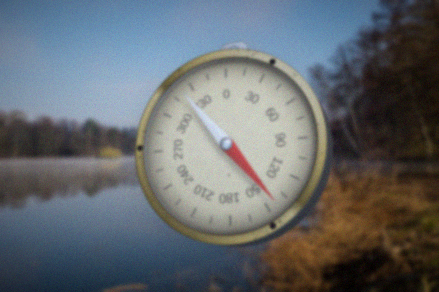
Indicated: 142.5 (°)
